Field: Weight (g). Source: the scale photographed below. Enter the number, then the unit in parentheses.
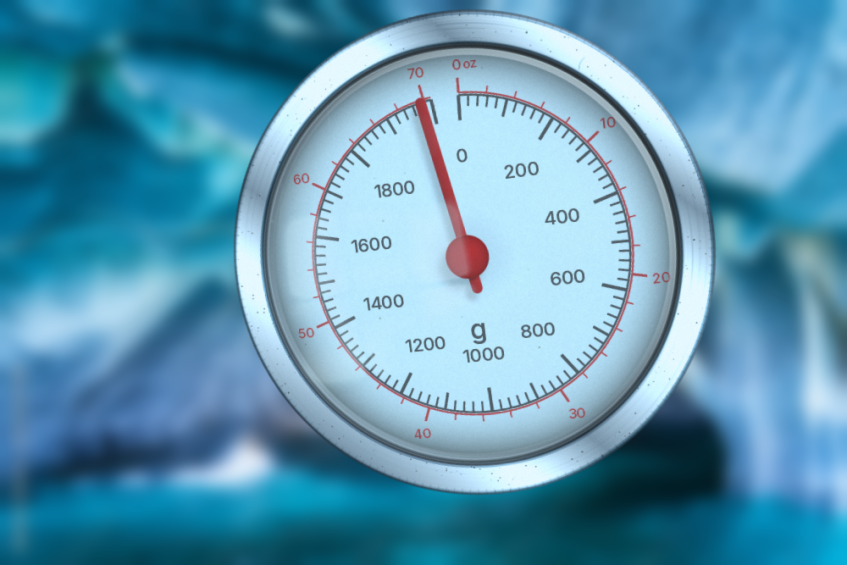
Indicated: 1980 (g)
